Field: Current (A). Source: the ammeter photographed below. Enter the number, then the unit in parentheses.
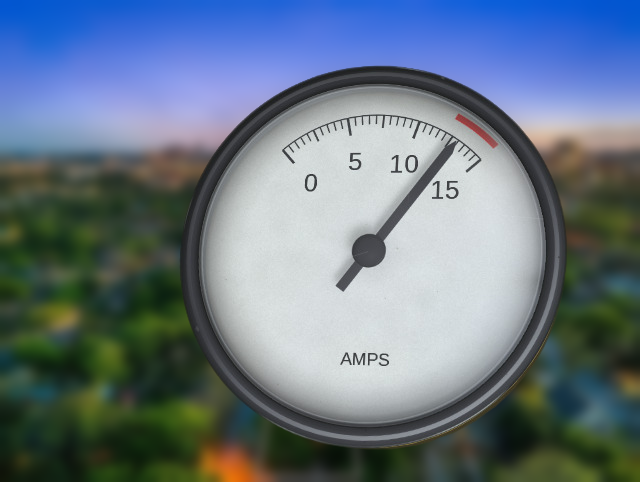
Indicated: 13 (A)
